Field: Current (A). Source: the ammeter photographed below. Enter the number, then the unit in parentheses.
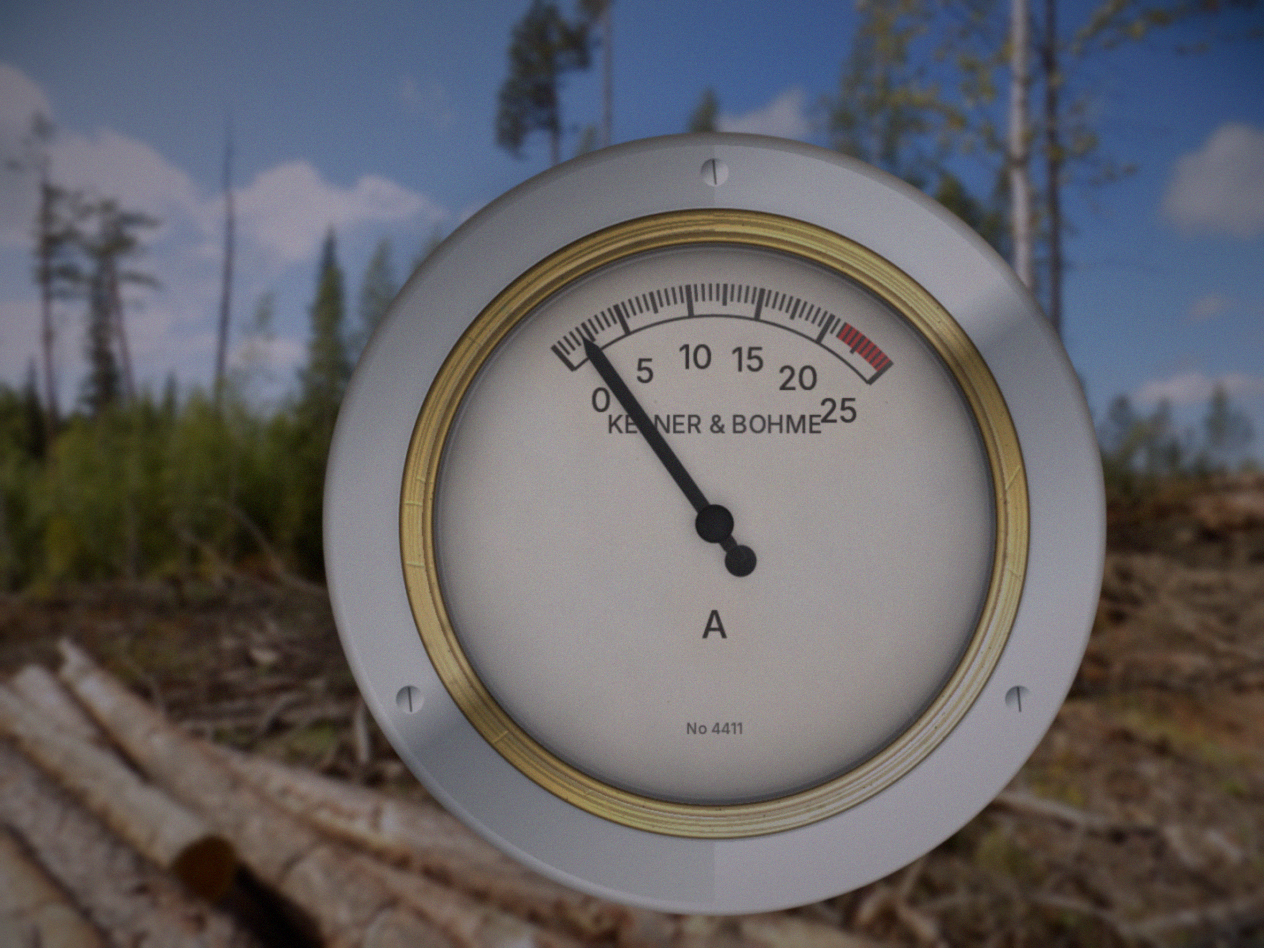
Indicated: 2 (A)
